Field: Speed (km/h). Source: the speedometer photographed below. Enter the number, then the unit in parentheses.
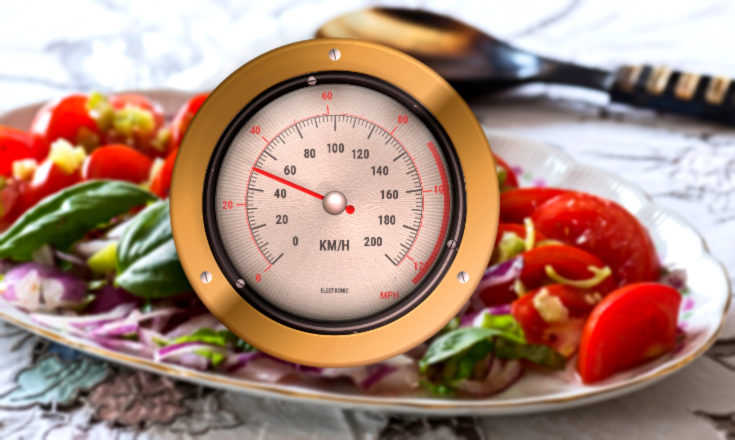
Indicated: 50 (km/h)
